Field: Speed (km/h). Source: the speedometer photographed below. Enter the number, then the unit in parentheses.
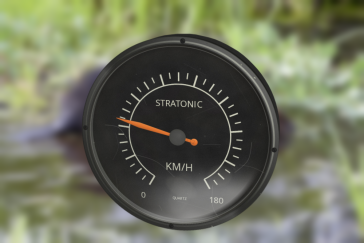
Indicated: 45 (km/h)
